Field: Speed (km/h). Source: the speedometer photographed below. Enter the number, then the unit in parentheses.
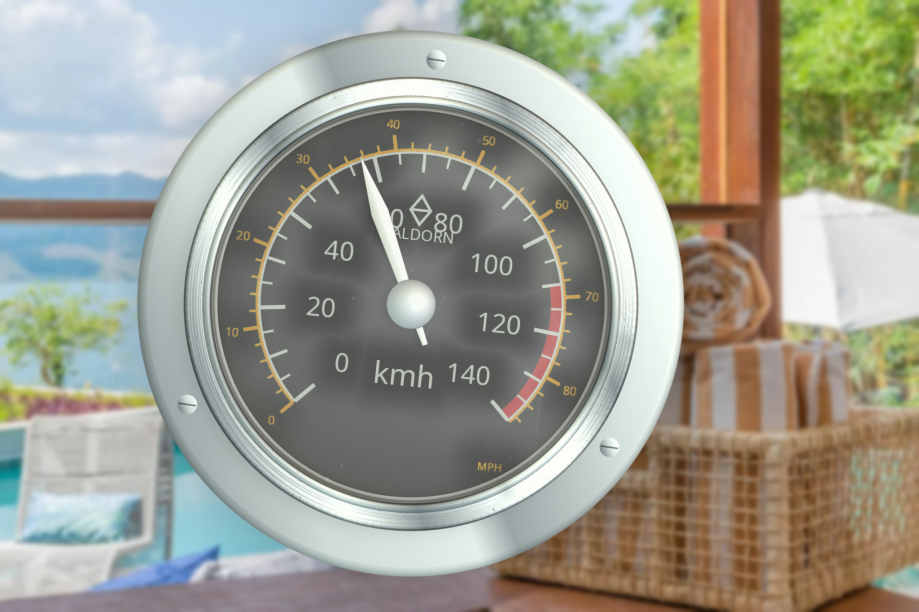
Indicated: 57.5 (km/h)
